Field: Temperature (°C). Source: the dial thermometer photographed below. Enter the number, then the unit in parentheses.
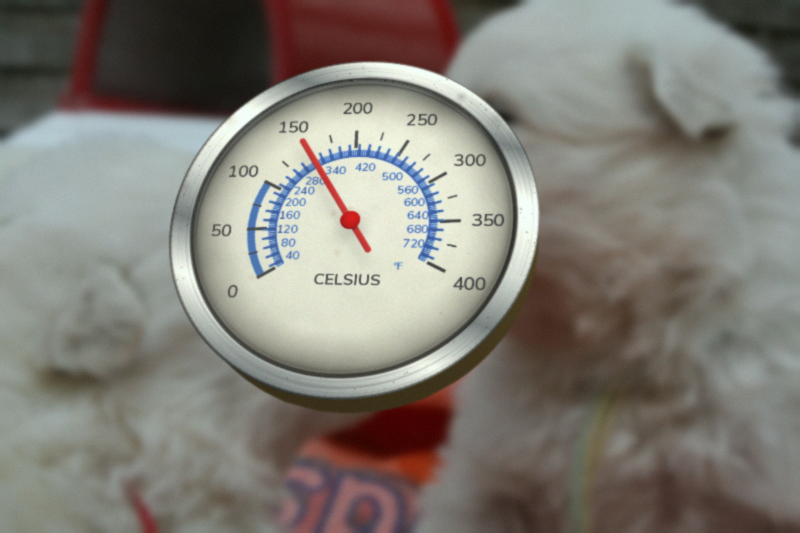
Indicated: 150 (°C)
